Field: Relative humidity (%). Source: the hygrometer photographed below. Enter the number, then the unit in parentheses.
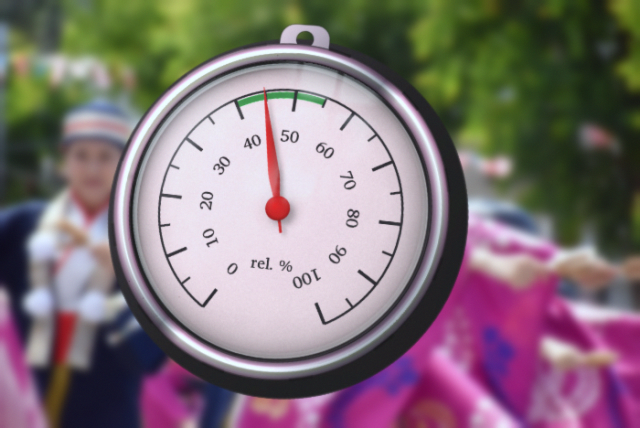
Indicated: 45 (%)
